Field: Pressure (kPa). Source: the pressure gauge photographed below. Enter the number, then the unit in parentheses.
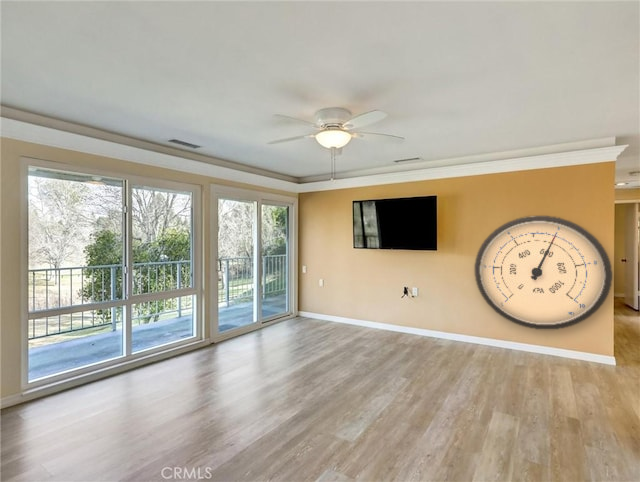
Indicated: 600 (kPa)
